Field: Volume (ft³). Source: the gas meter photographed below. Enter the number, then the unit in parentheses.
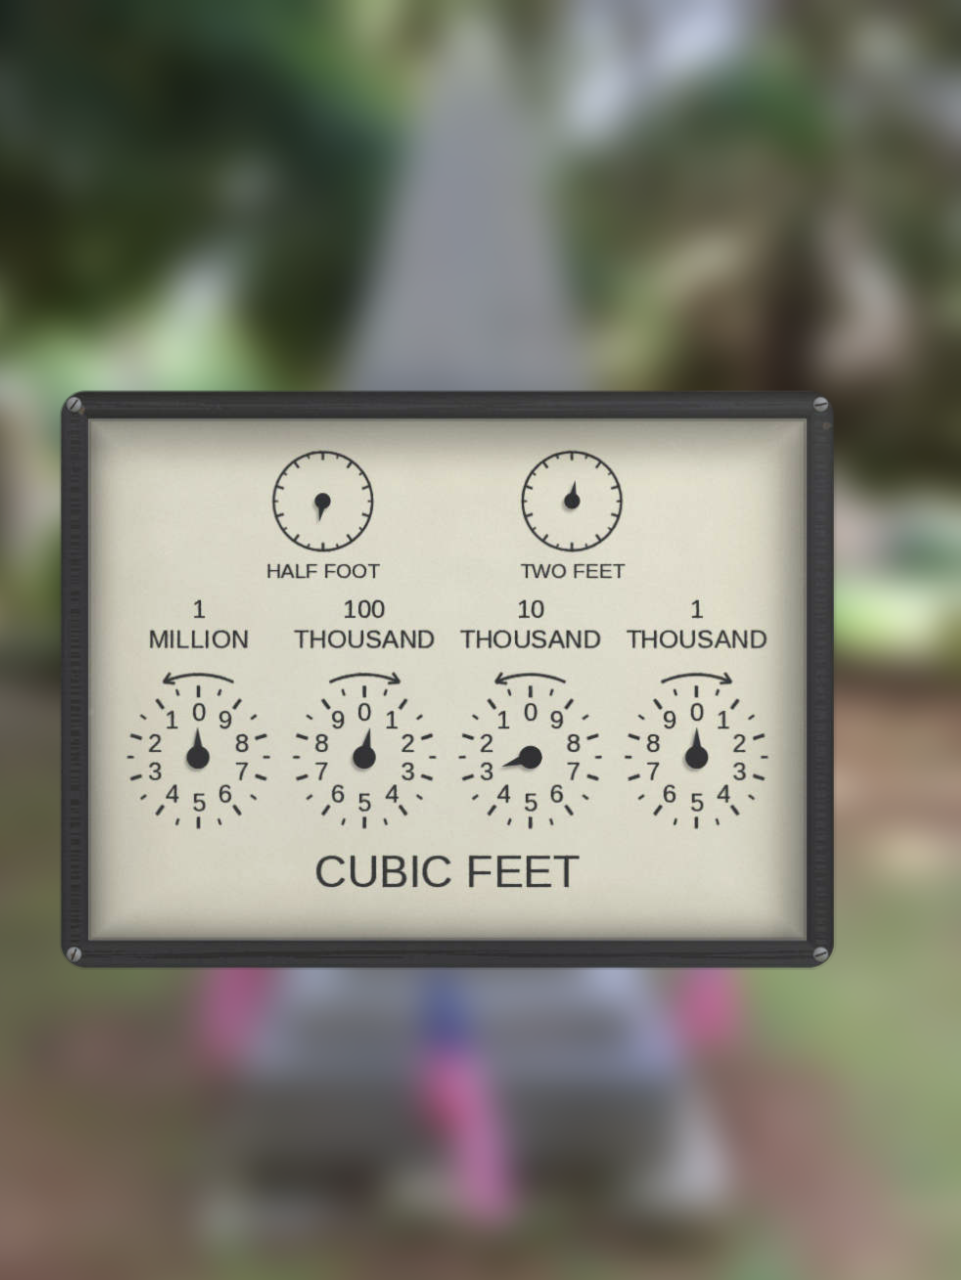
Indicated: 3000 (ft³)
